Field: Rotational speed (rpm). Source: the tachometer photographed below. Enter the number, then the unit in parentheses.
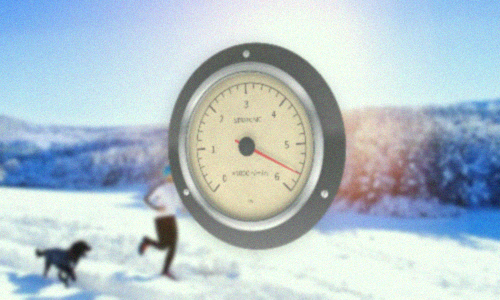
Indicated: 5600 (rpm)
